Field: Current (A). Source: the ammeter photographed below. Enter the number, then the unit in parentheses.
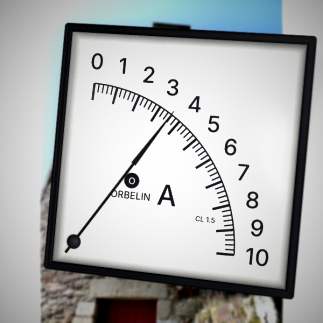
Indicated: 3.6 (A)
